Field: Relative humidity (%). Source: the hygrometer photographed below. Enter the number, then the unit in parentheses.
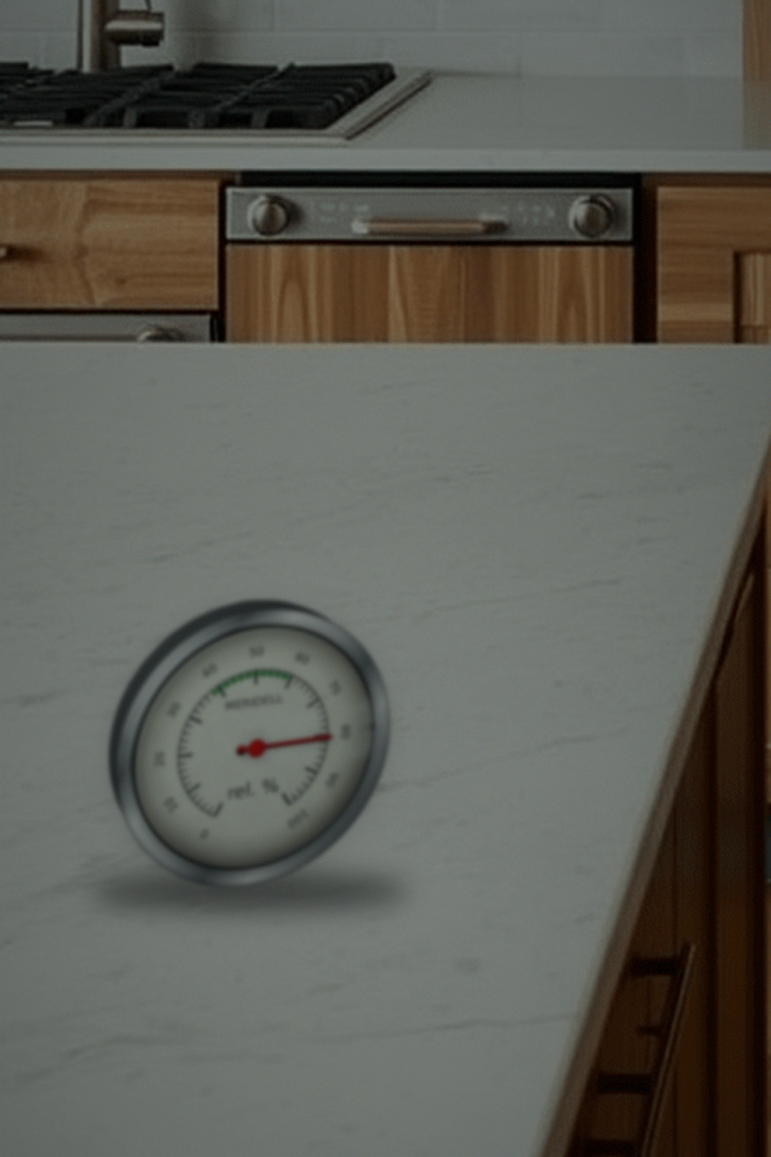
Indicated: 80 (%)
